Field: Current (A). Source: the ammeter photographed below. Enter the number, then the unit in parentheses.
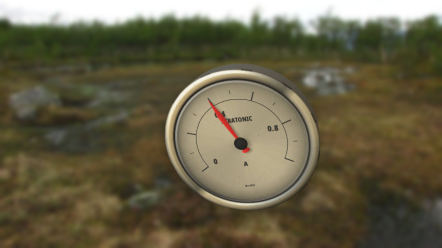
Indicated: 0.4 (A)
